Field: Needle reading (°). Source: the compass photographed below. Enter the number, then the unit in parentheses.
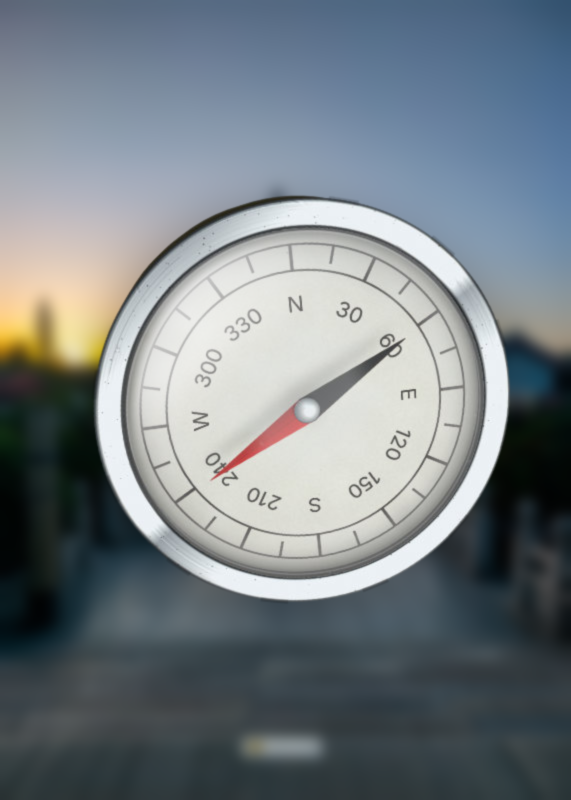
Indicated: 240 (°)
